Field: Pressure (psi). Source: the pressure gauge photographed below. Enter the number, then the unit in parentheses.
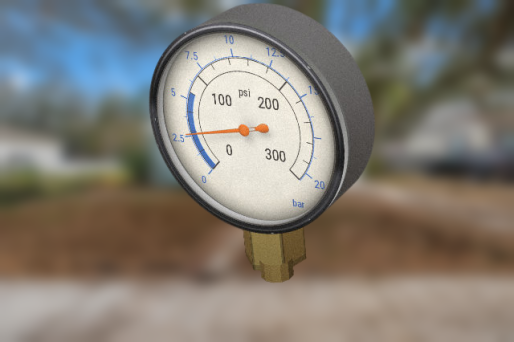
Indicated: 40 (psi)
